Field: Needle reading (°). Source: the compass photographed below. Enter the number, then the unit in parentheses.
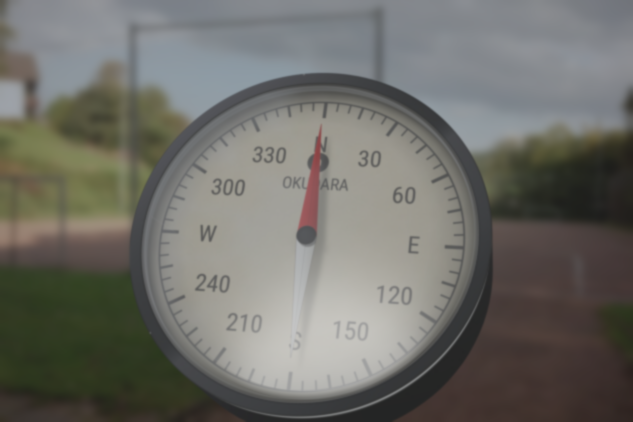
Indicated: 0 (°)
